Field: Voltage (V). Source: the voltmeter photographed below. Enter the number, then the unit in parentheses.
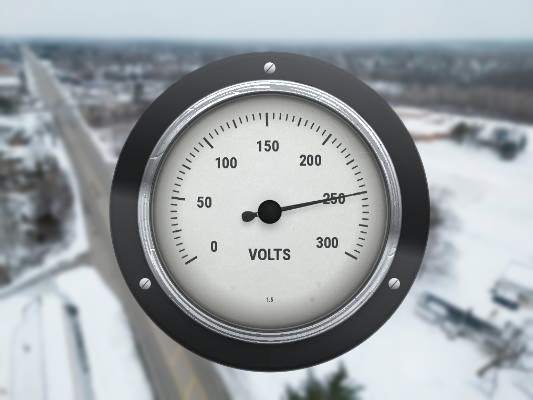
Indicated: 250 (V)
